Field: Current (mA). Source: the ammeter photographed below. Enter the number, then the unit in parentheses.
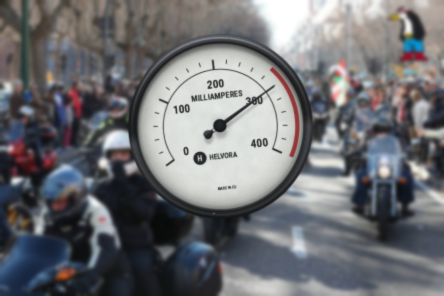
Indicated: 300 (mA)
